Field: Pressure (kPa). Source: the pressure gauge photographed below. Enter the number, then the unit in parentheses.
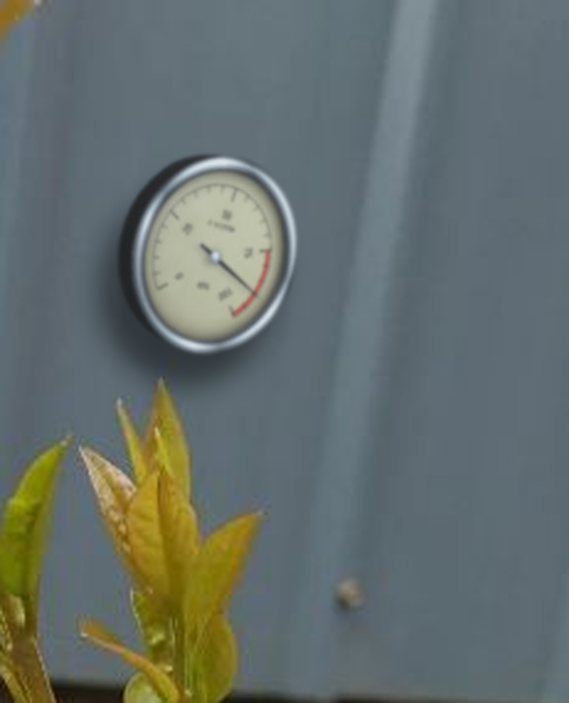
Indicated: 90 (kPa)
